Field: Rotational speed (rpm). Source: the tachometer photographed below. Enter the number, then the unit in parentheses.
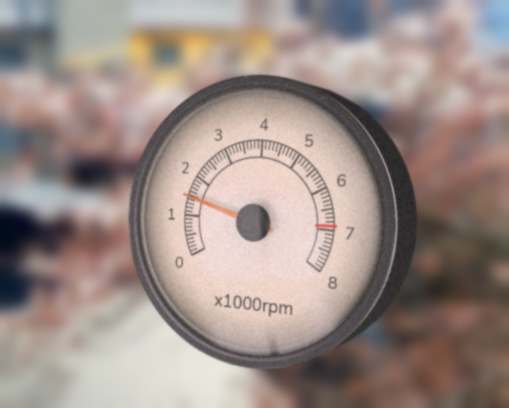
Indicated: 1500 (rpm)
